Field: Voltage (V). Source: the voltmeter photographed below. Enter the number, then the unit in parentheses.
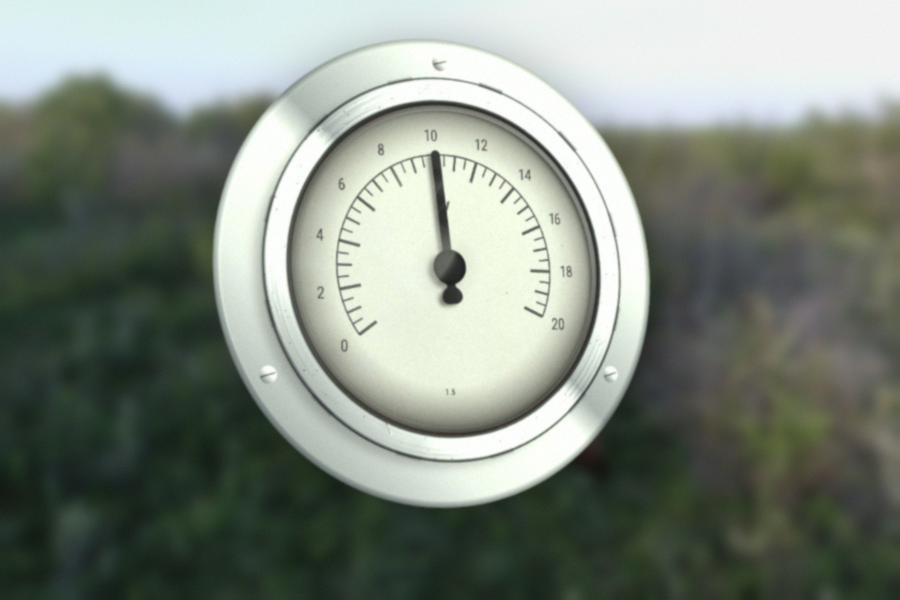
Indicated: 10 (V)
